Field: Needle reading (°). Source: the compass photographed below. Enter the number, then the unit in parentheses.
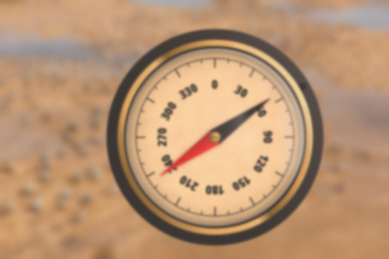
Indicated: 235 (°)
